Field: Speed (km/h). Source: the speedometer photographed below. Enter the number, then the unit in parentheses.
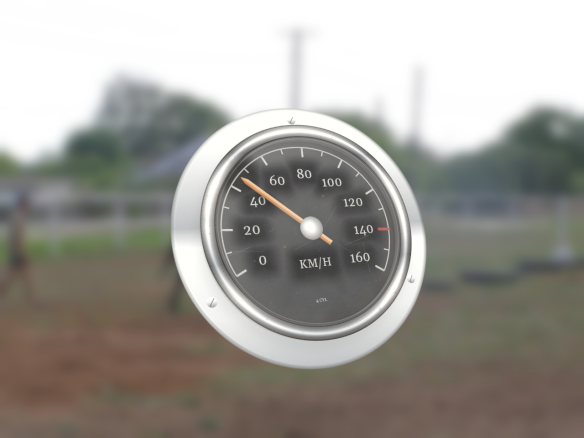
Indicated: 45 (km/h)
